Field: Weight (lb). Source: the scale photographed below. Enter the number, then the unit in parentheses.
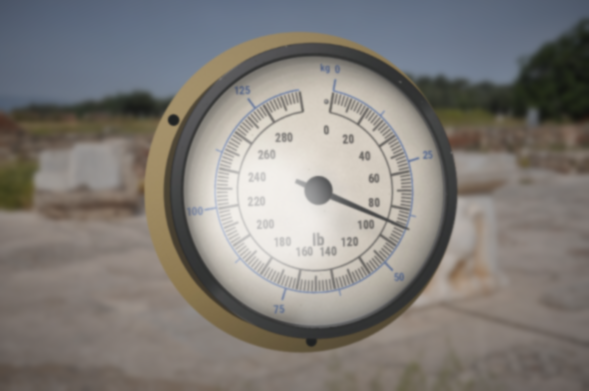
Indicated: 90 (lb)
